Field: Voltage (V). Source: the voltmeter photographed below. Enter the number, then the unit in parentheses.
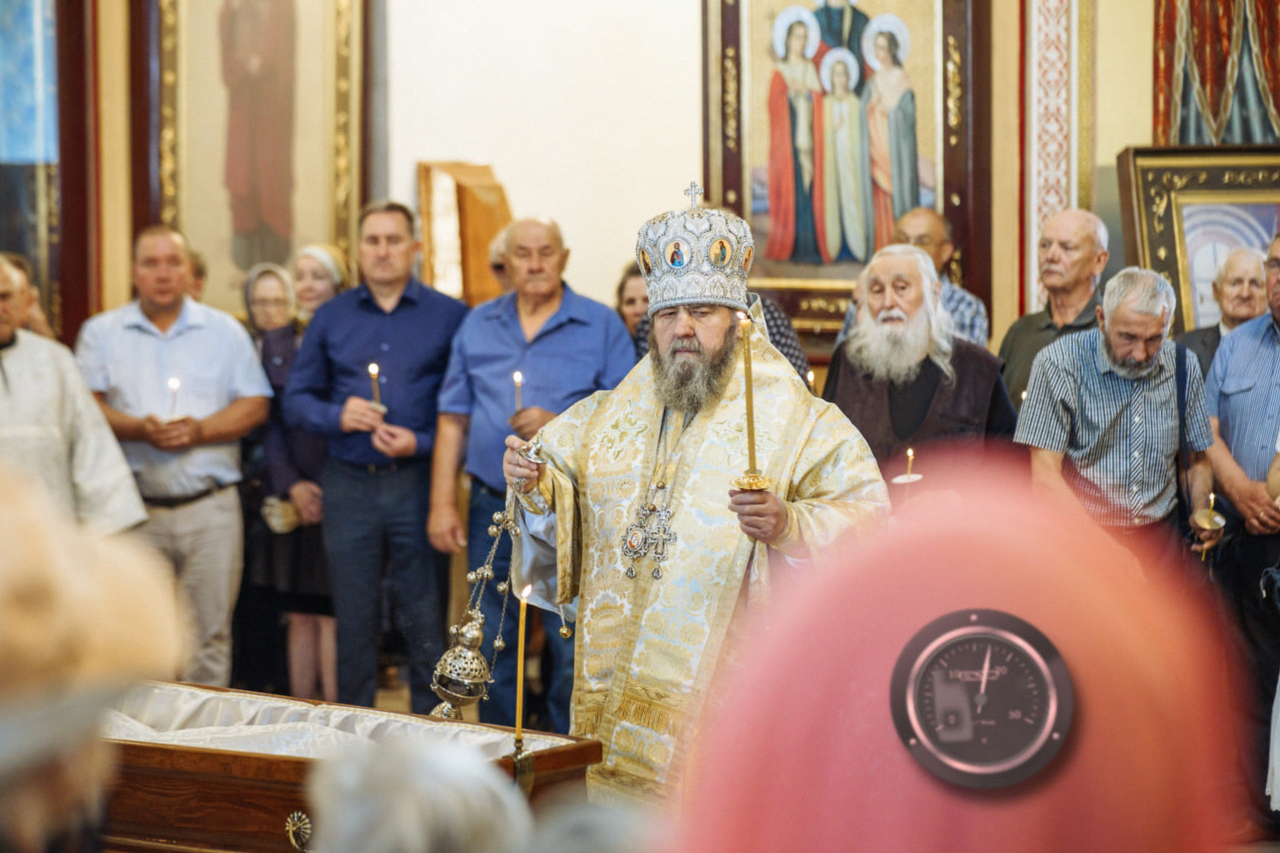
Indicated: 17 (V)
